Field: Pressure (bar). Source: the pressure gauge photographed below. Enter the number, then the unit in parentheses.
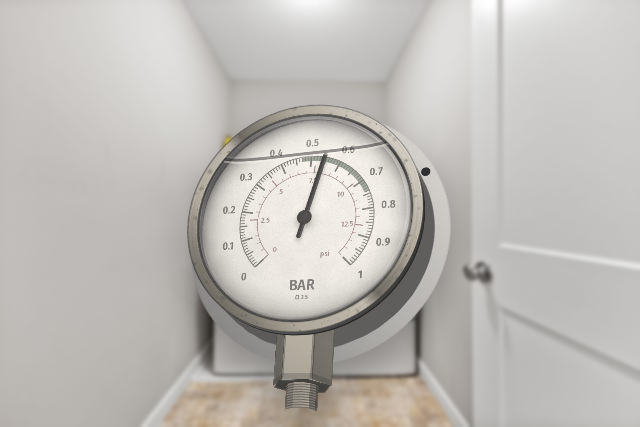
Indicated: 0.55 (bar)
